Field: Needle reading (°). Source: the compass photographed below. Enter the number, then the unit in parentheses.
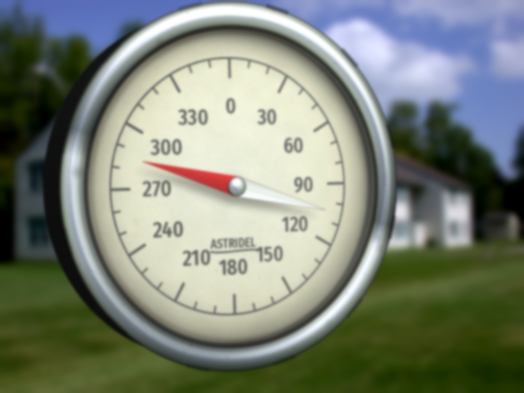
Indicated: 285 (°)
